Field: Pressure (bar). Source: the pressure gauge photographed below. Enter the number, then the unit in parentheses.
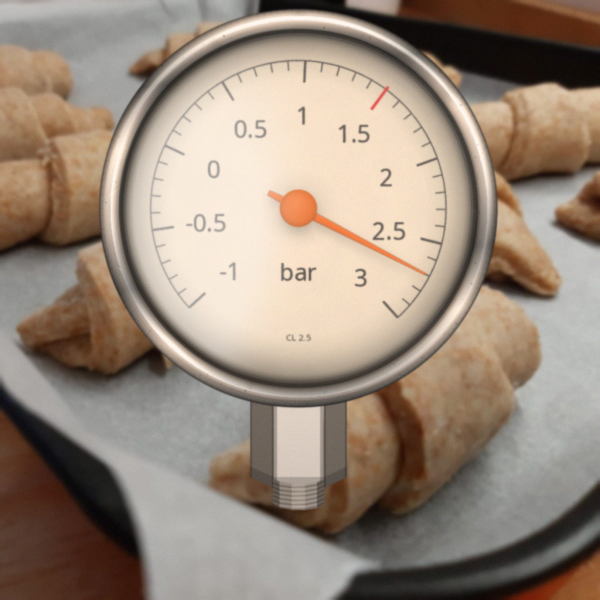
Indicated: 2.7 (bar)
